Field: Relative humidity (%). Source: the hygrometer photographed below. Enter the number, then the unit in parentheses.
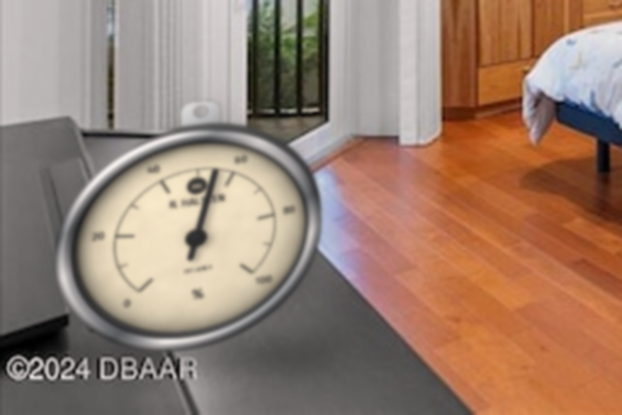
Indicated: 55 (%)
